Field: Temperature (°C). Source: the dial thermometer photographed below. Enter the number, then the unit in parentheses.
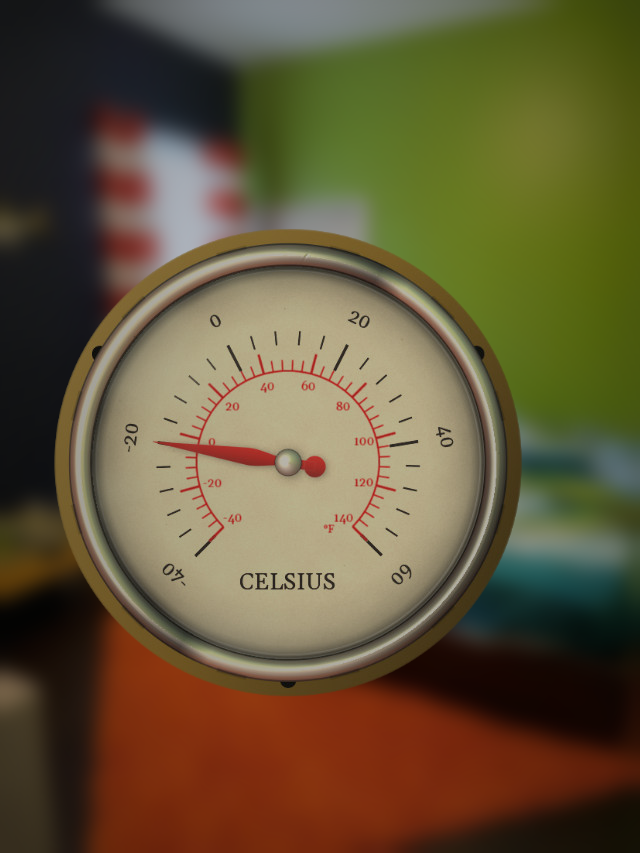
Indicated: -20 (°C)
